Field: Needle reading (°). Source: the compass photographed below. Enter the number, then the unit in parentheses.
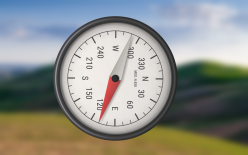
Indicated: 110 (°)
